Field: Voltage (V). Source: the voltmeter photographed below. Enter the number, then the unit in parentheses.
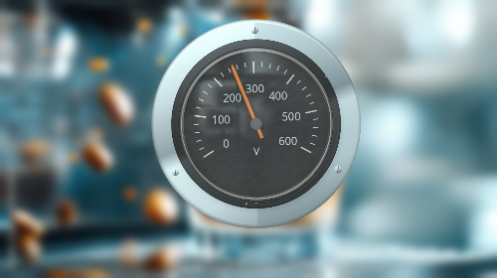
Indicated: 250 (V)
